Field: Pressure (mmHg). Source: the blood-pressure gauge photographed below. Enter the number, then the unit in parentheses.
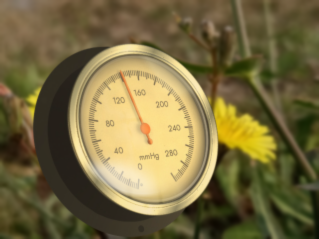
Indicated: 140 (mmHg)
